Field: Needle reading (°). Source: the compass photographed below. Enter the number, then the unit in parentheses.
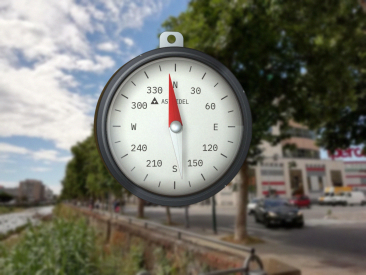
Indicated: 352.5 (°)
